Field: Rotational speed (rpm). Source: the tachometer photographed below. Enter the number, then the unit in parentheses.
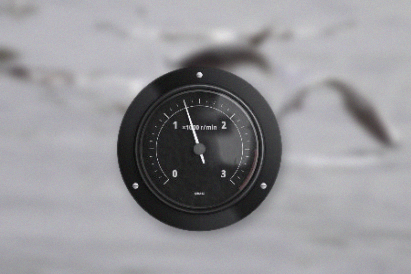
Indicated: 1300 (rpm)
